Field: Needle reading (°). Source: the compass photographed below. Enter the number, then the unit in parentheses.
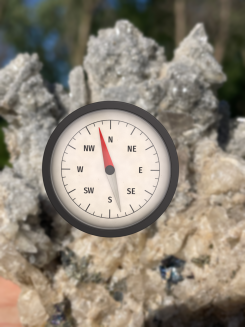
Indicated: 345 (°)
